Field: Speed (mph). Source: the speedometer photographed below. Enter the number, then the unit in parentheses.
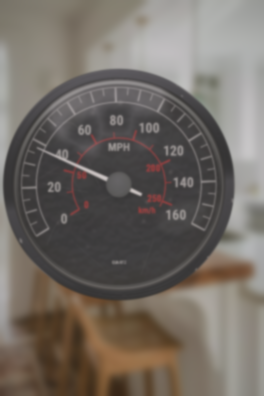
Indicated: 37.5 (mph)
